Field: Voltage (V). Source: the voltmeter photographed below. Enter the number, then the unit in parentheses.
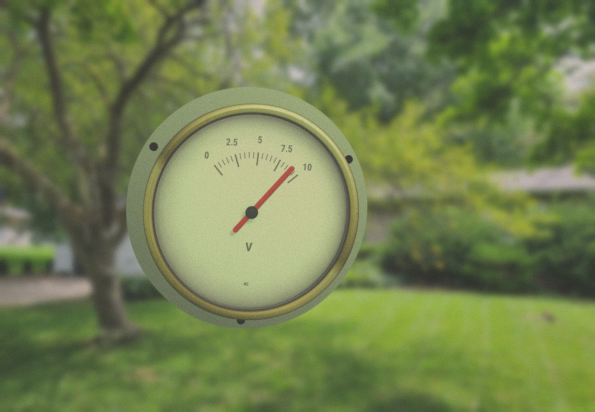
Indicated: 9 (V)
